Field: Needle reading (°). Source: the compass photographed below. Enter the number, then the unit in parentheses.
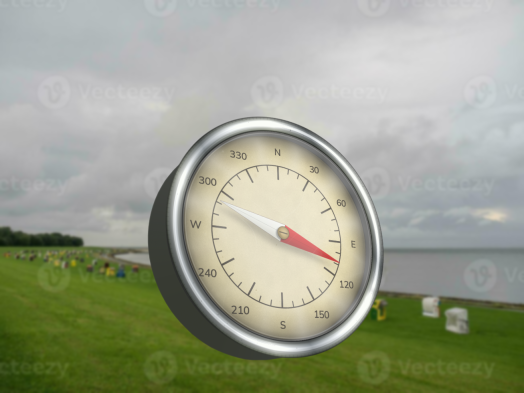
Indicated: 110 (°)
